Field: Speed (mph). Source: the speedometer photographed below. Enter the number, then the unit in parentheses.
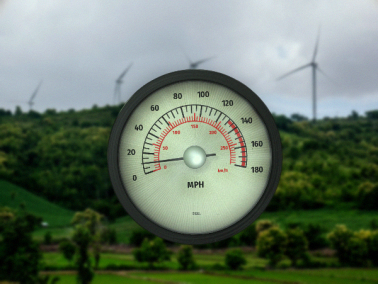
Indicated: 10 (mph)
